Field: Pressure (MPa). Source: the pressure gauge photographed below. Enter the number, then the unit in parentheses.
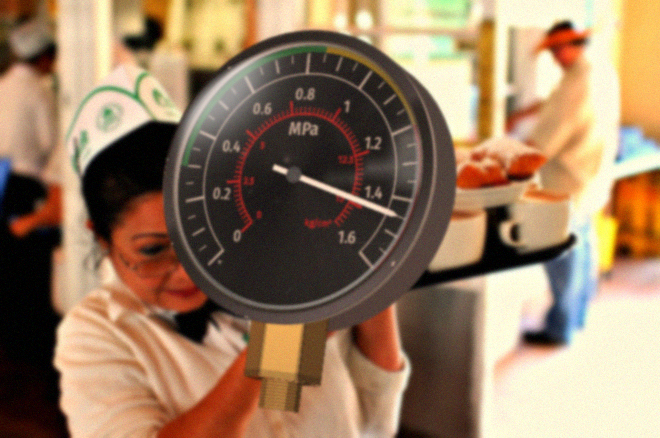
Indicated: 1.45 (MPa)
